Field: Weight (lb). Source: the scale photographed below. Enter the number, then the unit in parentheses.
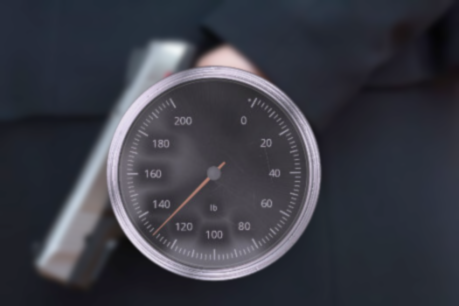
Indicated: 130 (lb)
